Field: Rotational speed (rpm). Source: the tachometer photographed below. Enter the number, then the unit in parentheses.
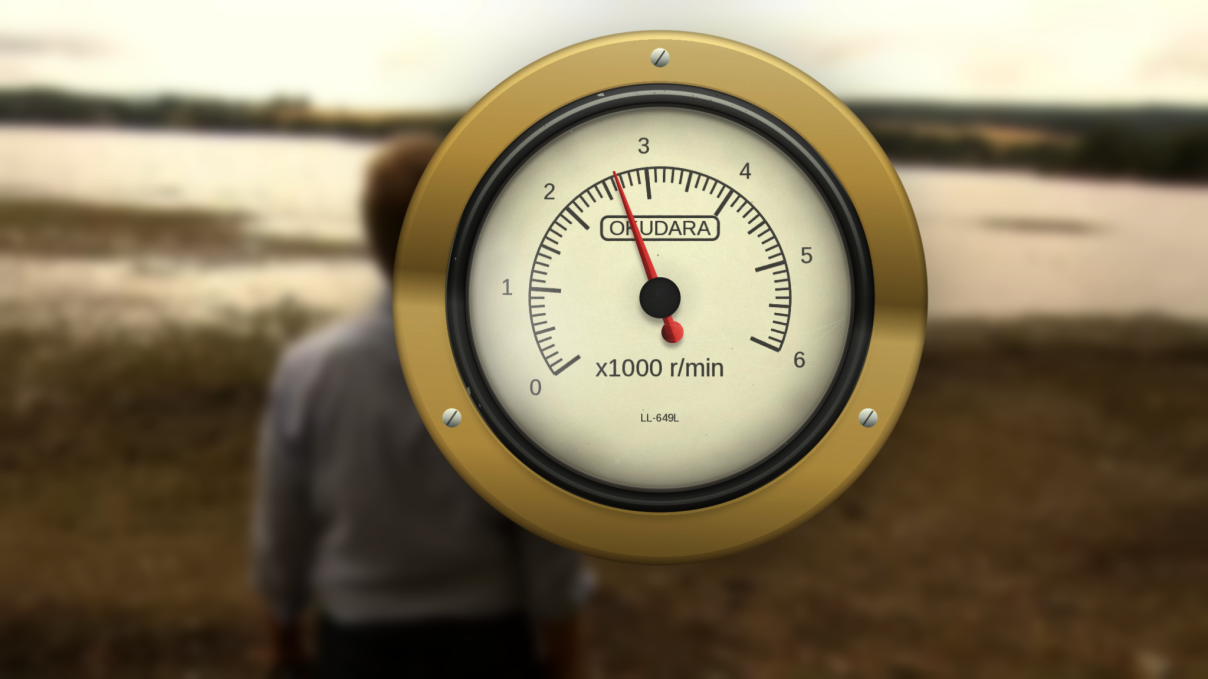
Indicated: 2650 (rpm)
